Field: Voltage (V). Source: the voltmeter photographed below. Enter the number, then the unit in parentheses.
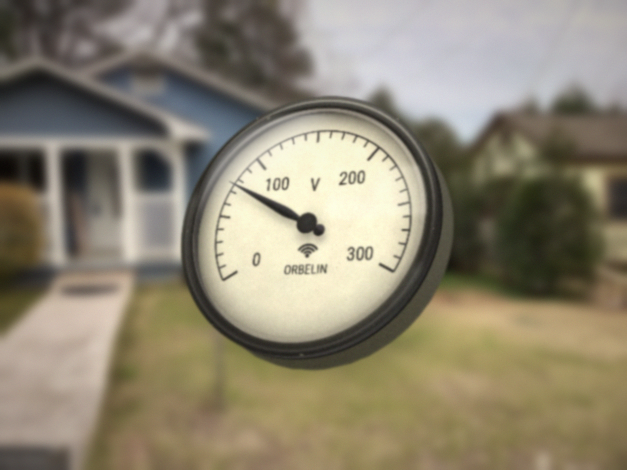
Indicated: 75 (V)
